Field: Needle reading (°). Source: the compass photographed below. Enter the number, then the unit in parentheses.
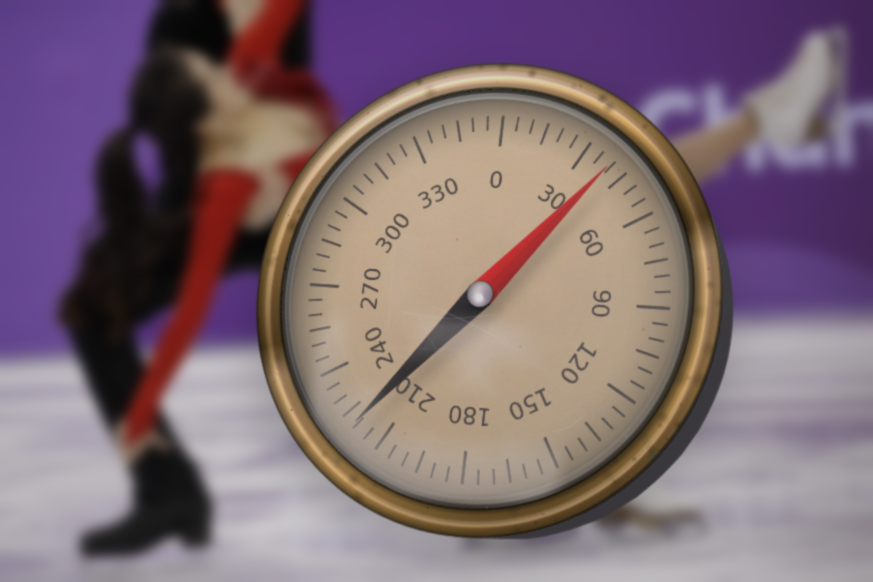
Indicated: 40 (°)
